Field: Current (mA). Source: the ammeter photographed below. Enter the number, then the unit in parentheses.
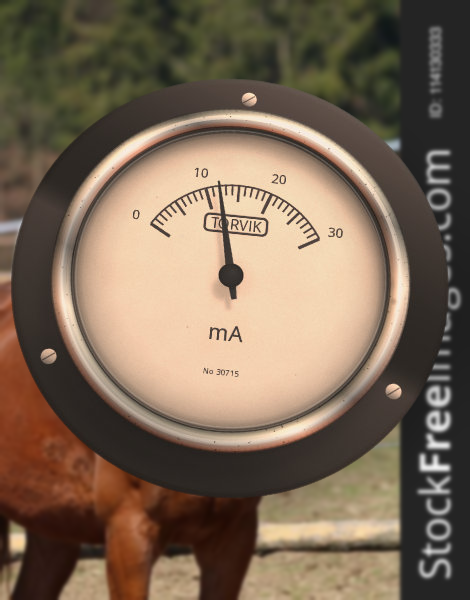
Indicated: 12 (mA)
